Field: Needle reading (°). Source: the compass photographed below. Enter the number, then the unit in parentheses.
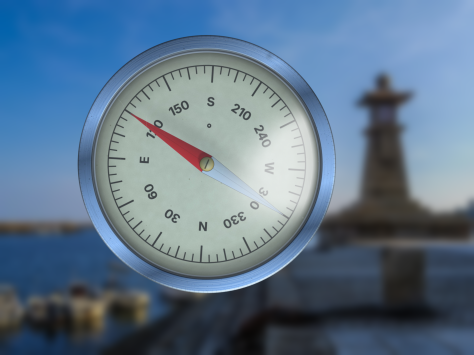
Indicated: 120 (°)
